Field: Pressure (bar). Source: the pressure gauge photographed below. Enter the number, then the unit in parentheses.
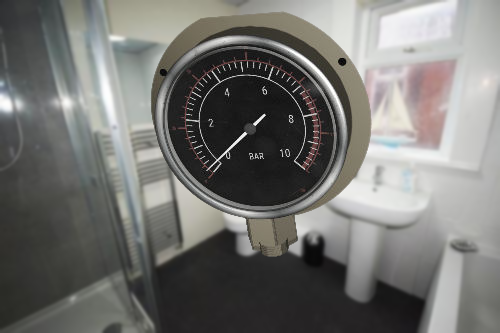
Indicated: 0.2 (bar)
